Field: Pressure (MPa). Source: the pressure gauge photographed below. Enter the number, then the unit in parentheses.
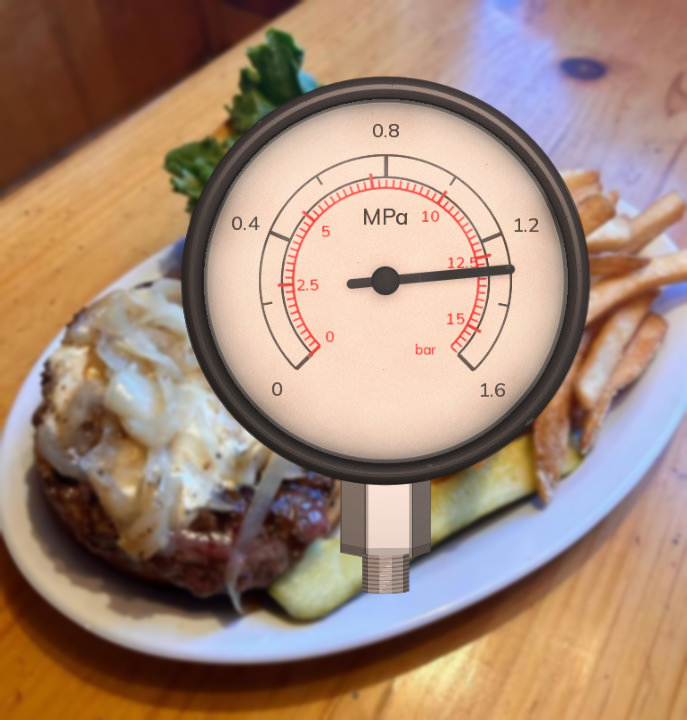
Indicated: 1.3 (MPa)
